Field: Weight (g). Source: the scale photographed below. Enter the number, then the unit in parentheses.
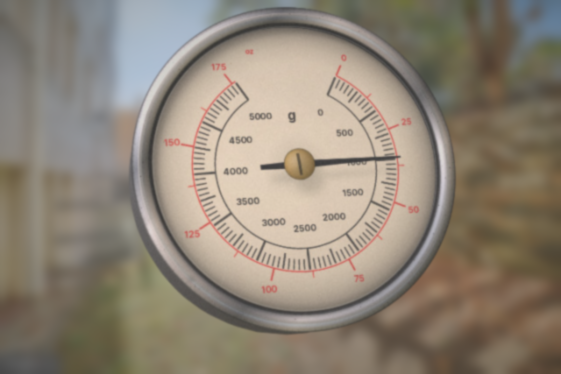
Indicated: 1000 (g)
